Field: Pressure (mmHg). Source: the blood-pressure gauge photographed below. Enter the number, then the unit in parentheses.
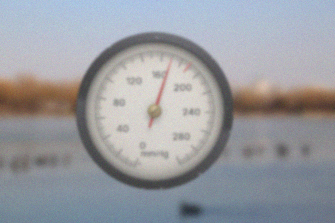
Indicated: 170 (mmHg)
